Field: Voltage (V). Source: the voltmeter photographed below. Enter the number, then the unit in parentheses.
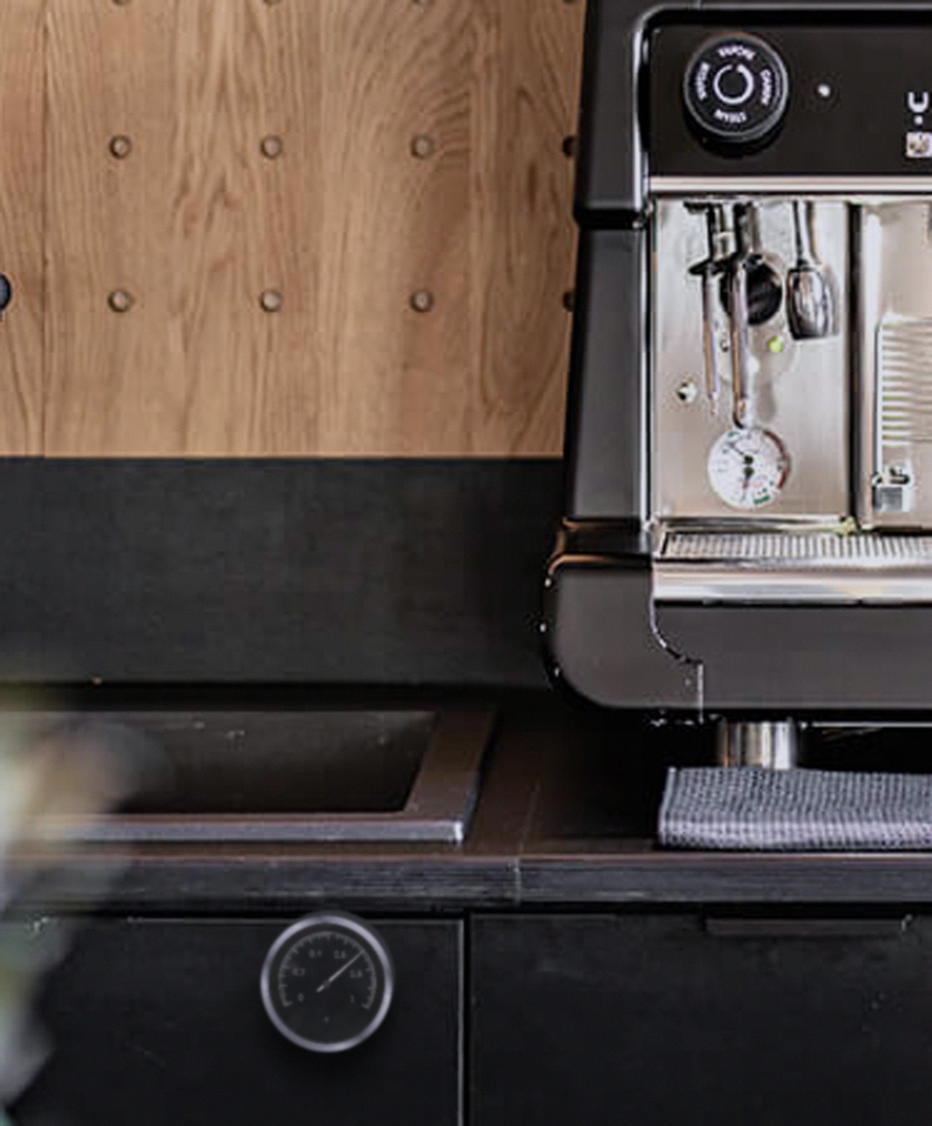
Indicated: 0.7 (V)
